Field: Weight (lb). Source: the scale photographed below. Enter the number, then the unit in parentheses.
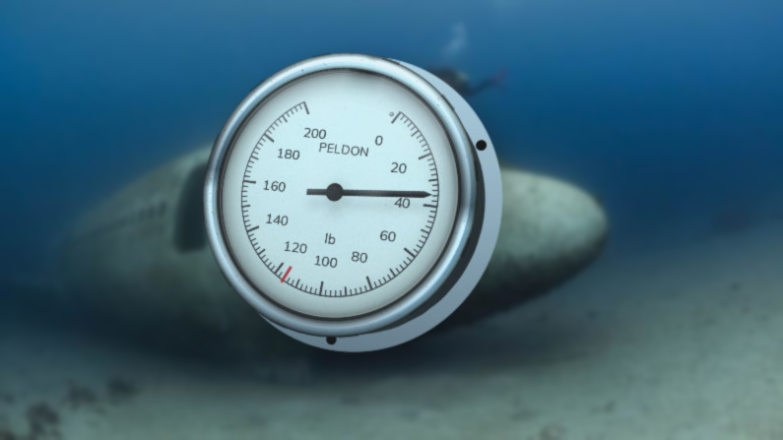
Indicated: 36 (lb)
